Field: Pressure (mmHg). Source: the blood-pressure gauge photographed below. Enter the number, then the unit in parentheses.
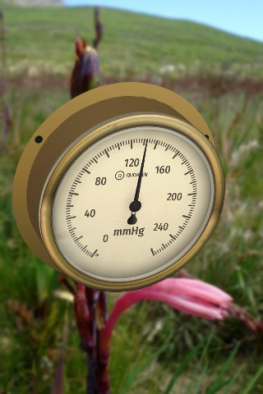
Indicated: 130 (mmHg)
